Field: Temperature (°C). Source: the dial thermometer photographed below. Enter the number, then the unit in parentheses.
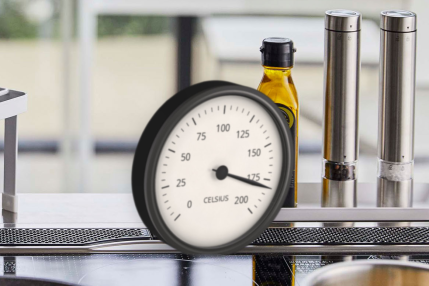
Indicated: 180 (°C)
